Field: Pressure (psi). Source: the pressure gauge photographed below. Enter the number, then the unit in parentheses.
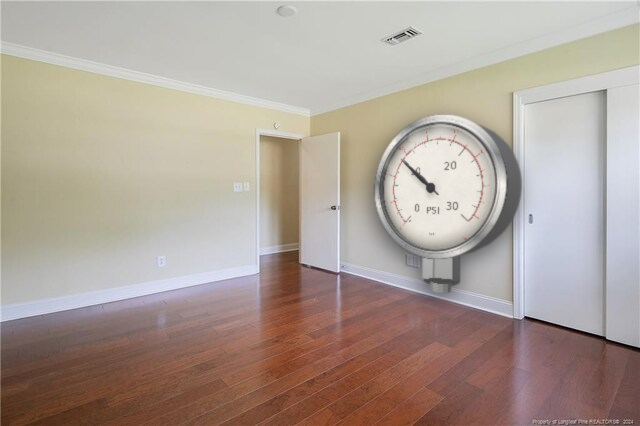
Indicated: 10 (psi)
